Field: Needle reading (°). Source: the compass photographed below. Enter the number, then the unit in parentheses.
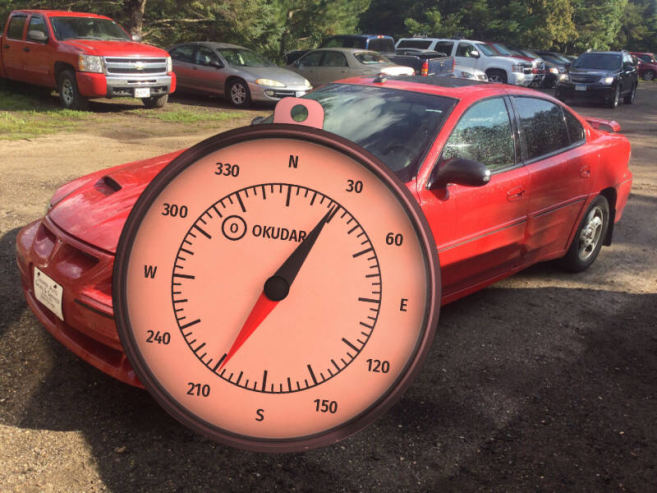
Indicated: 207.5 (°)
